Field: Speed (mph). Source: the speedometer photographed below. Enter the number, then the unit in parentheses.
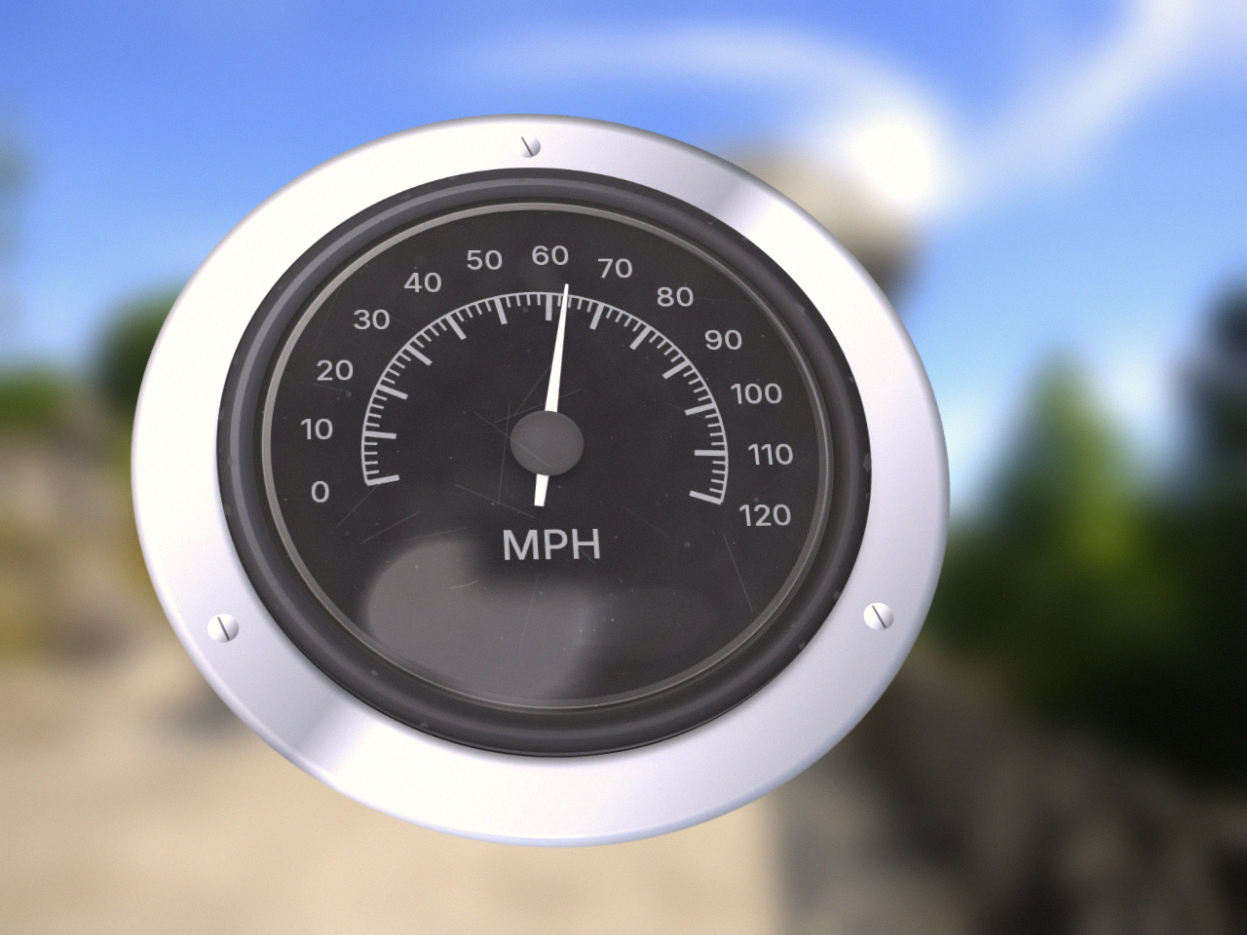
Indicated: 63 (mph)
